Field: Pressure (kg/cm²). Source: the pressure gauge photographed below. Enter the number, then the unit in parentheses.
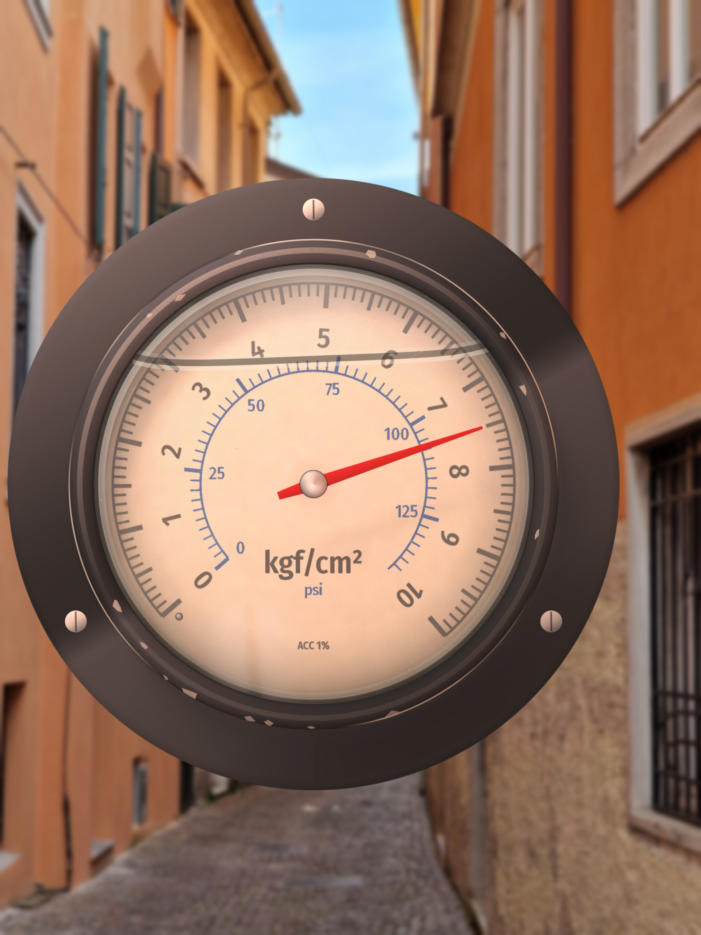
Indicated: 7.5 (kg/cm²)
